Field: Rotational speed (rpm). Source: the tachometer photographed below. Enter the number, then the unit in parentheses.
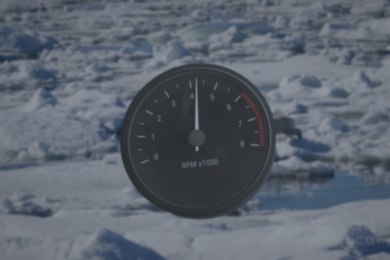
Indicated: 4250 (rpm)
